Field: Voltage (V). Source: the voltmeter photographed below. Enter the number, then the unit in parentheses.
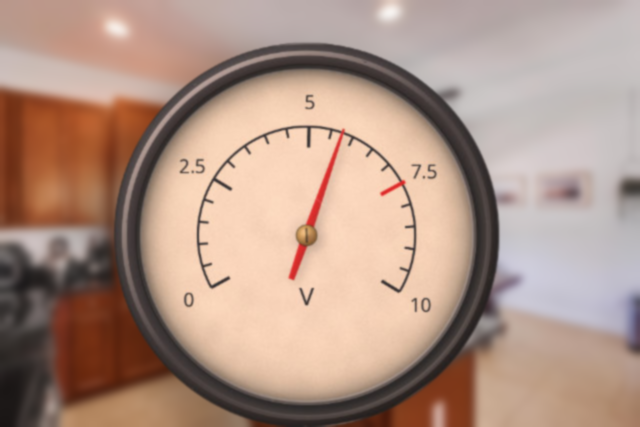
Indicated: 5.75 (V)
